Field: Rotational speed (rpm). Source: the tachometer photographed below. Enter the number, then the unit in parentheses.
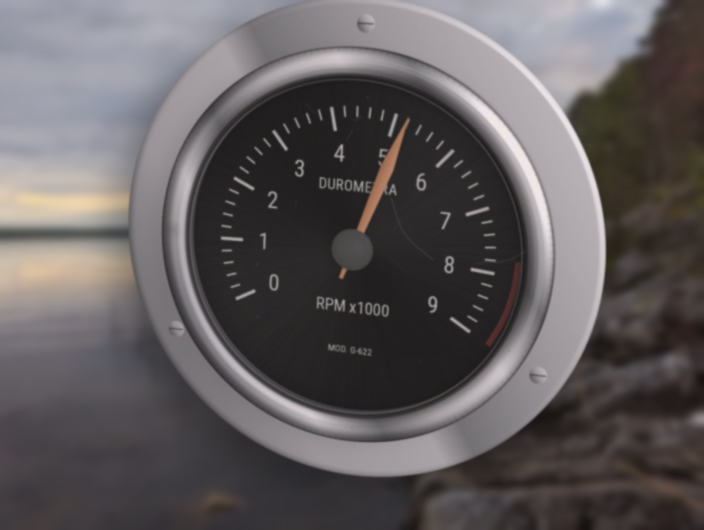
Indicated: 5200 (rpm)
